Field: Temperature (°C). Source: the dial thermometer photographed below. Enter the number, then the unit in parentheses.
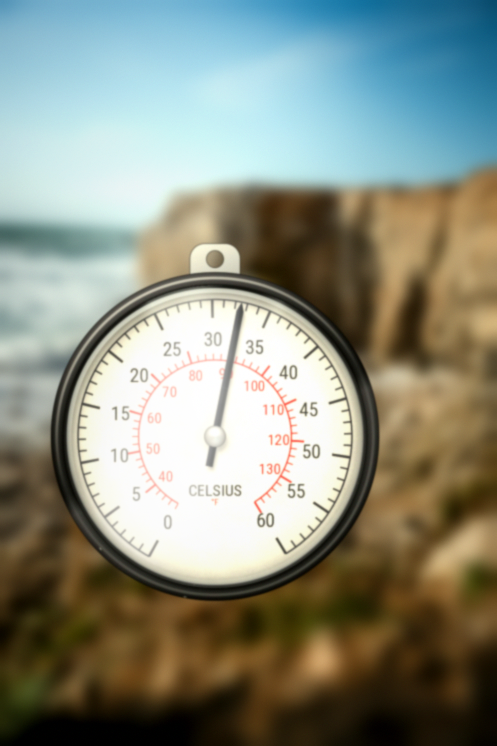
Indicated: 32.5 (°C)
